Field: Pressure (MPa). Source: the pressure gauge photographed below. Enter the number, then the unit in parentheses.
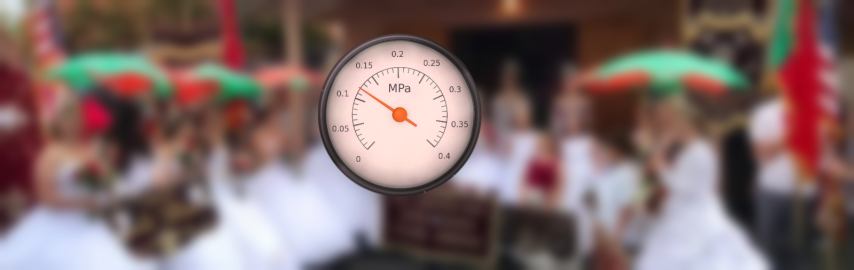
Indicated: 0.12 (MPa)
